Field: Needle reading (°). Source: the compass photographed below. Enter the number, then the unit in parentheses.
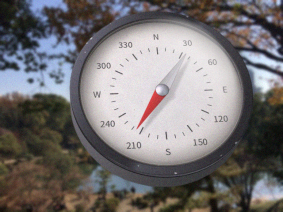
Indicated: 215 (°)
